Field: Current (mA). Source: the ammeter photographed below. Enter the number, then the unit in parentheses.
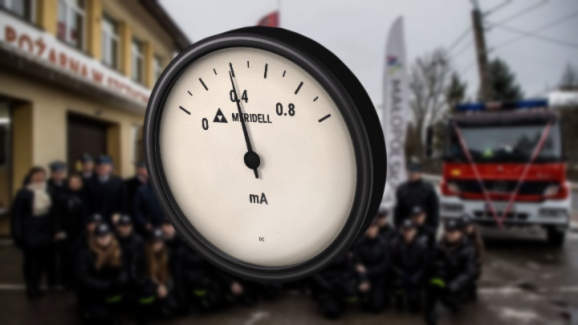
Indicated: 0.4 (mA)
